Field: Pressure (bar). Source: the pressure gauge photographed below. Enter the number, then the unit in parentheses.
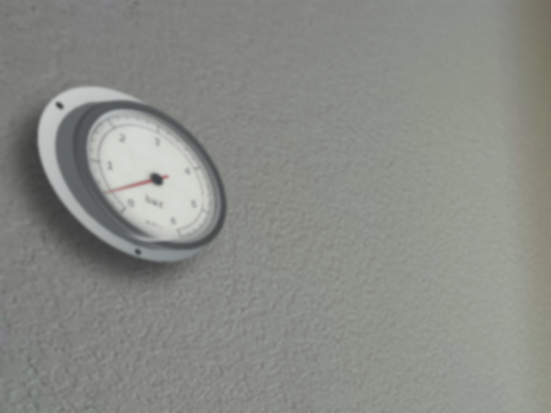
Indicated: 0.4 (bar)
